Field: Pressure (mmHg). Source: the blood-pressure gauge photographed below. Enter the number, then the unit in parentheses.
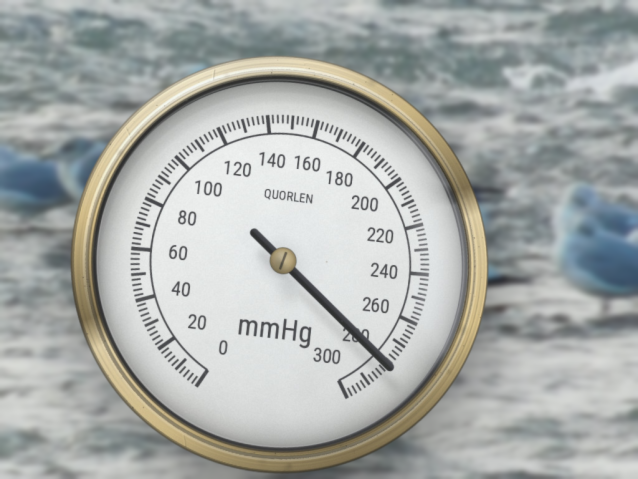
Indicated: 280 (mmHg)
